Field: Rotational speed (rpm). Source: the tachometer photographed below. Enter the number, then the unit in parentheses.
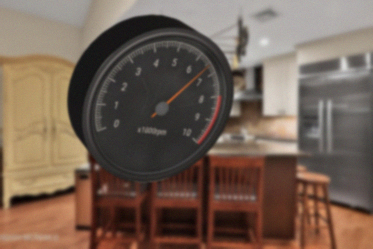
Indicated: 6500 (rpm)
